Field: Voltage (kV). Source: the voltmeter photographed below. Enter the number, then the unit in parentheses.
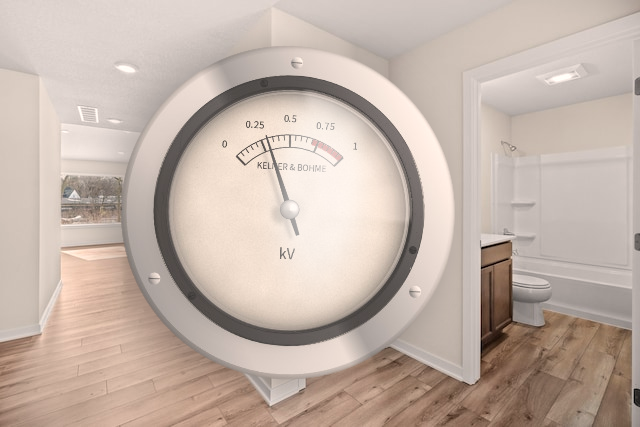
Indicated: 0.3 (kV)
